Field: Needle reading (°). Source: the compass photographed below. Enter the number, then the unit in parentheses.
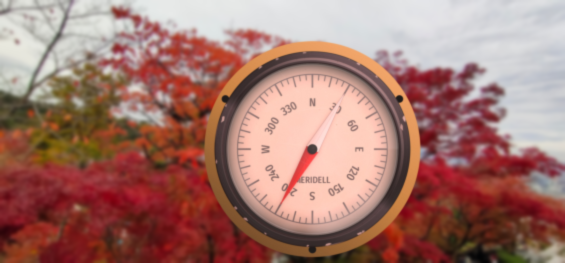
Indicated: 210 (°)
